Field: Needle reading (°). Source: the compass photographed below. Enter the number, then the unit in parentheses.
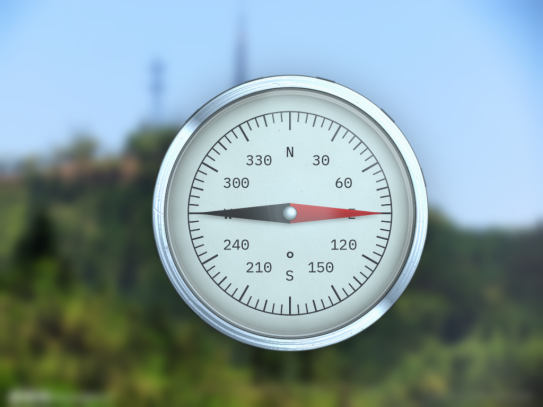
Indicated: 90 (°)
